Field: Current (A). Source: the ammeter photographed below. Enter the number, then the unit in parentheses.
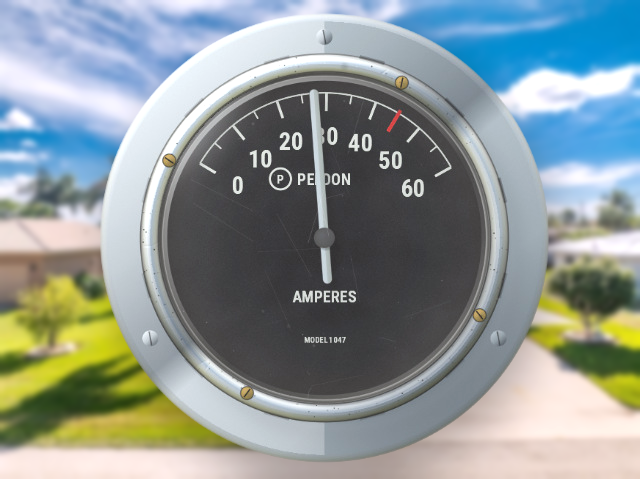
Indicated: 27.5 (A)
